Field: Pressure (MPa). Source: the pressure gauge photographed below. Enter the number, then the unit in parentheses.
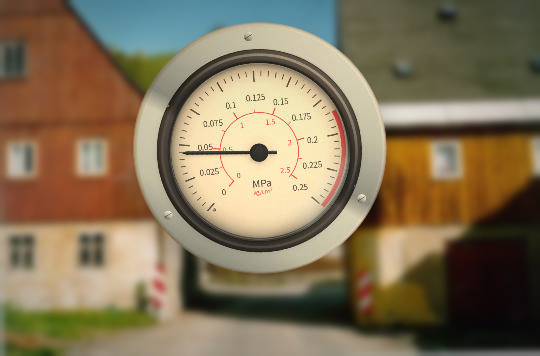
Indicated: 0.045 (MPa)
